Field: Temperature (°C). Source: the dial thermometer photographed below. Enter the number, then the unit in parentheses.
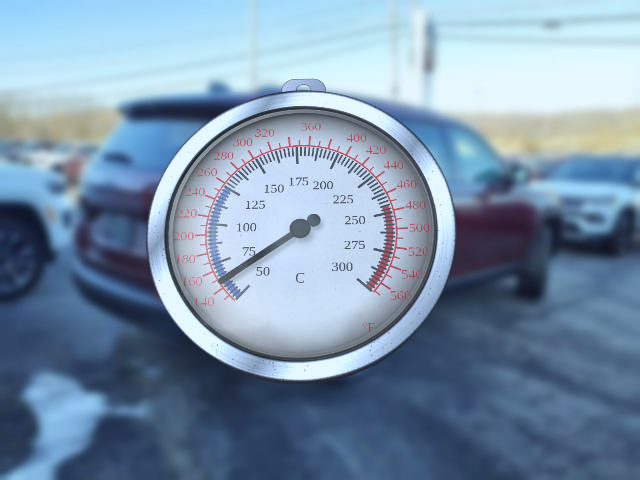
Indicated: 62.5 (°C)
